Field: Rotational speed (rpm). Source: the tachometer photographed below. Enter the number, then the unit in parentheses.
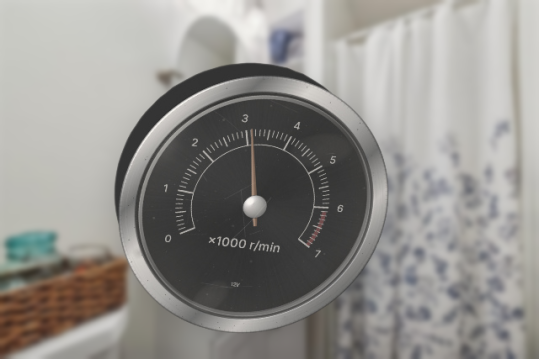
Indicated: 3100 (rpm)
